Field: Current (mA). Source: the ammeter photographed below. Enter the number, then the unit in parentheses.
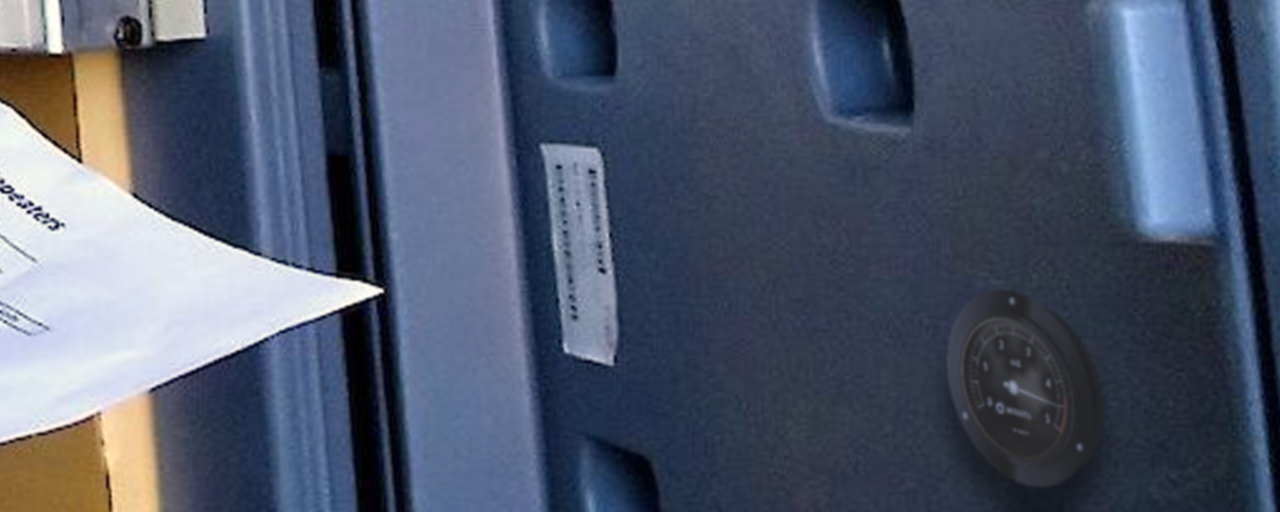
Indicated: 4.5 (mA)
